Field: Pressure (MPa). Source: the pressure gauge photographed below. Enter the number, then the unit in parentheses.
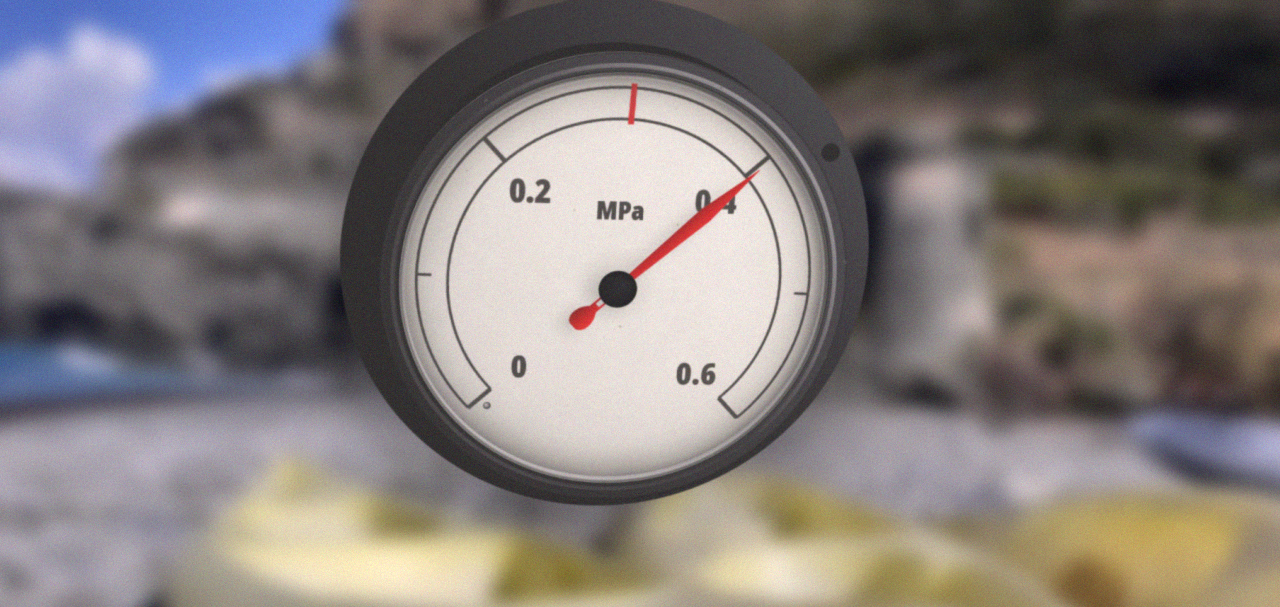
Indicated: 0.4 (MPa)
